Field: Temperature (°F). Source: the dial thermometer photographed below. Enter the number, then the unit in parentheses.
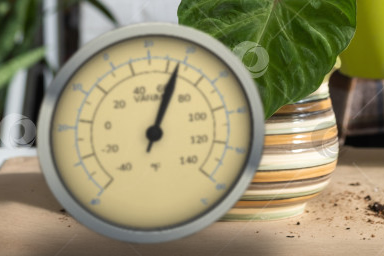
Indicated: 65 (°F)
